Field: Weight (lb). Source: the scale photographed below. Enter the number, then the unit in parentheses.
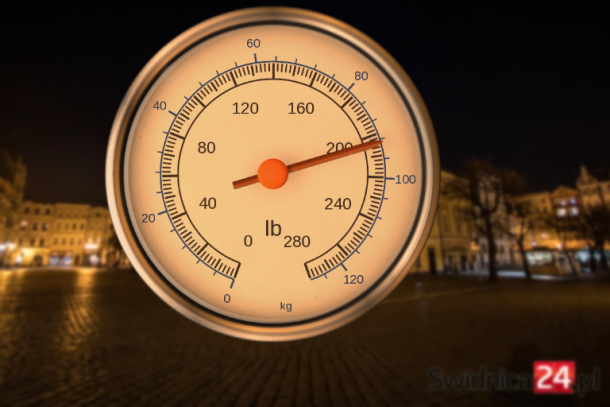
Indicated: 204 (lb)
